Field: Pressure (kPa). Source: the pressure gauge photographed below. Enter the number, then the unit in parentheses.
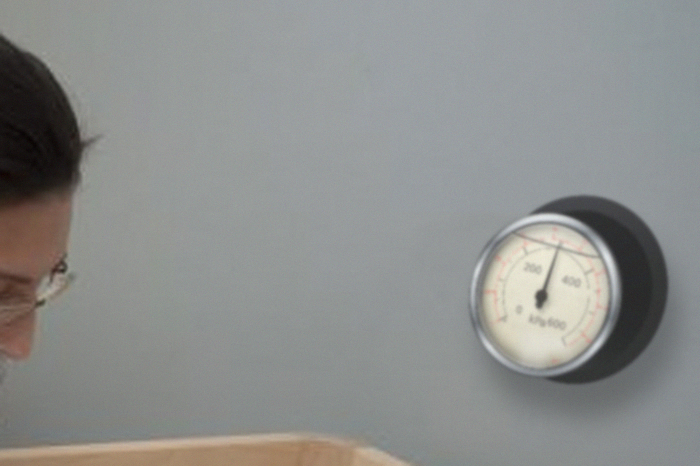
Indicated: 300 (kPa)
